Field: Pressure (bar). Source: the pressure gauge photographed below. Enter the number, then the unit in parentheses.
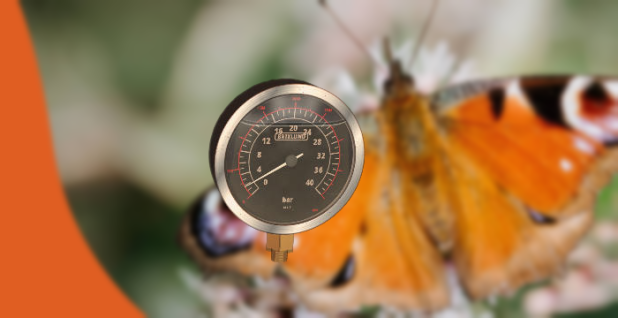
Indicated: 2 (bar)
